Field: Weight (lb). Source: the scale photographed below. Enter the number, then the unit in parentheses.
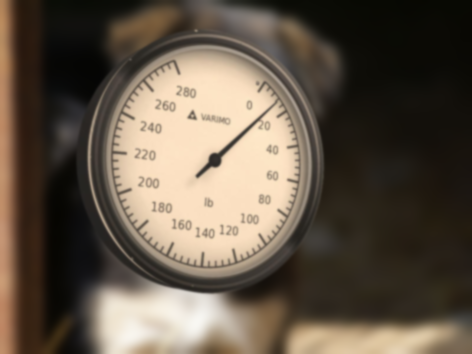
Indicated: 12 (lb)
